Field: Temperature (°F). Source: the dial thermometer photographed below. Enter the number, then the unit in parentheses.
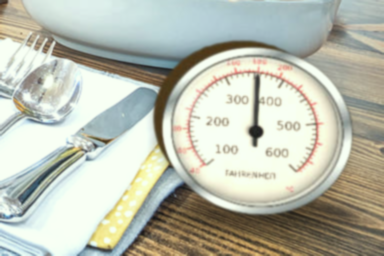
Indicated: 350 (°F)
